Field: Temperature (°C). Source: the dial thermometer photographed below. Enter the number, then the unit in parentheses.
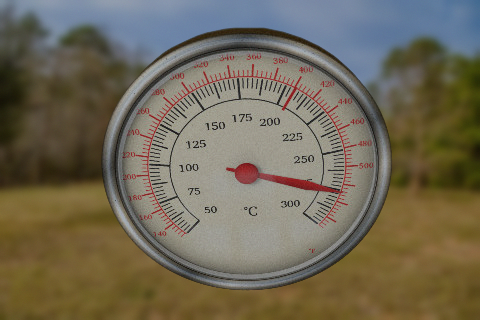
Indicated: 275 (°C)
